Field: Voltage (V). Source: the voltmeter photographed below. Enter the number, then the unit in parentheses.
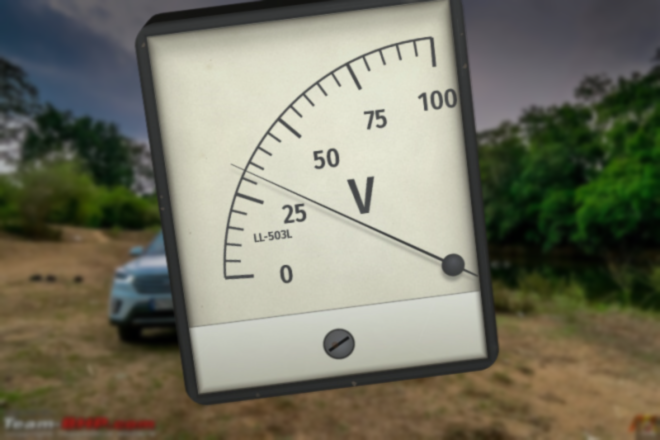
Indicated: 32.5 (V)
